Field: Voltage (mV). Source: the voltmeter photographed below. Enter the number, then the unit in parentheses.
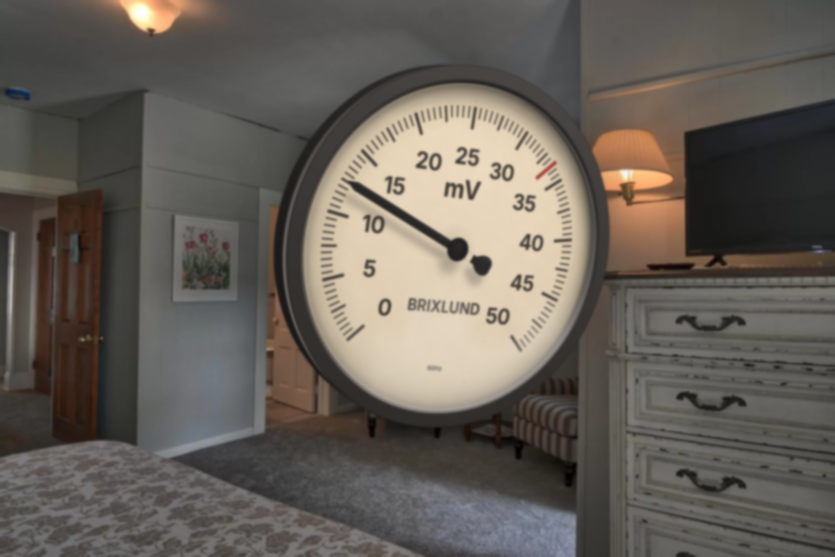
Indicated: 12.5 (mV)
